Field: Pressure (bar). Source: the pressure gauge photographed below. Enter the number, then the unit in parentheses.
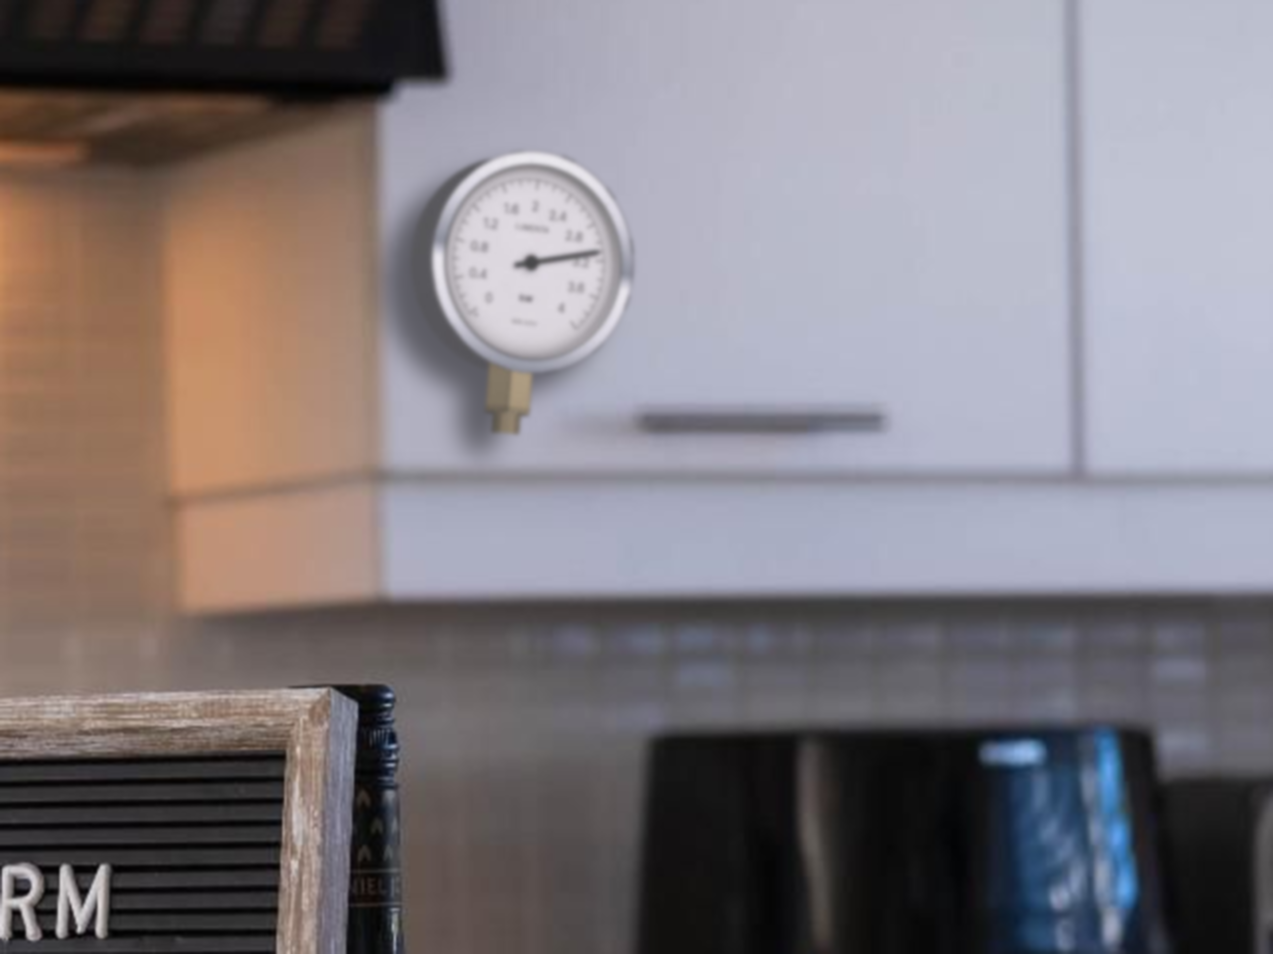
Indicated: 3.1 (bar)
